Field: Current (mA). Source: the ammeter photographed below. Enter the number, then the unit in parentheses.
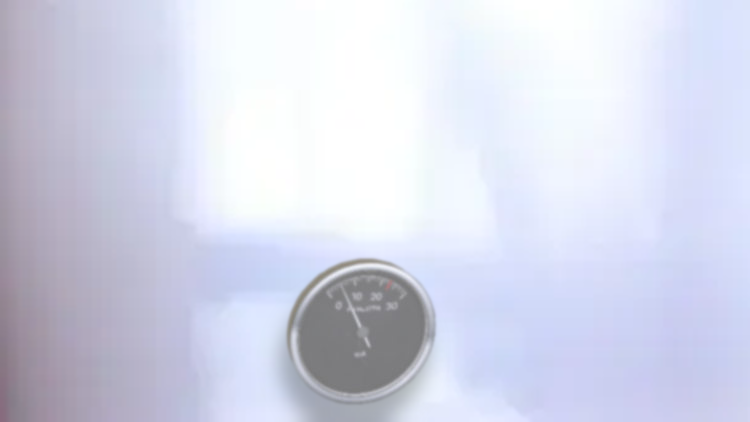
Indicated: 5 (mA)
